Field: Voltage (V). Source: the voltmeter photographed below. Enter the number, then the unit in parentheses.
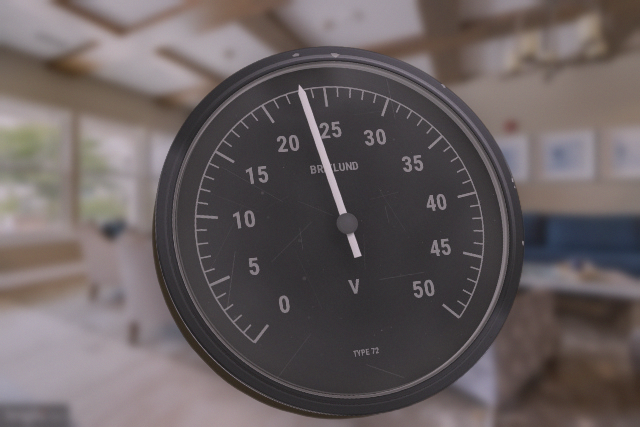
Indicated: 23 (V)
